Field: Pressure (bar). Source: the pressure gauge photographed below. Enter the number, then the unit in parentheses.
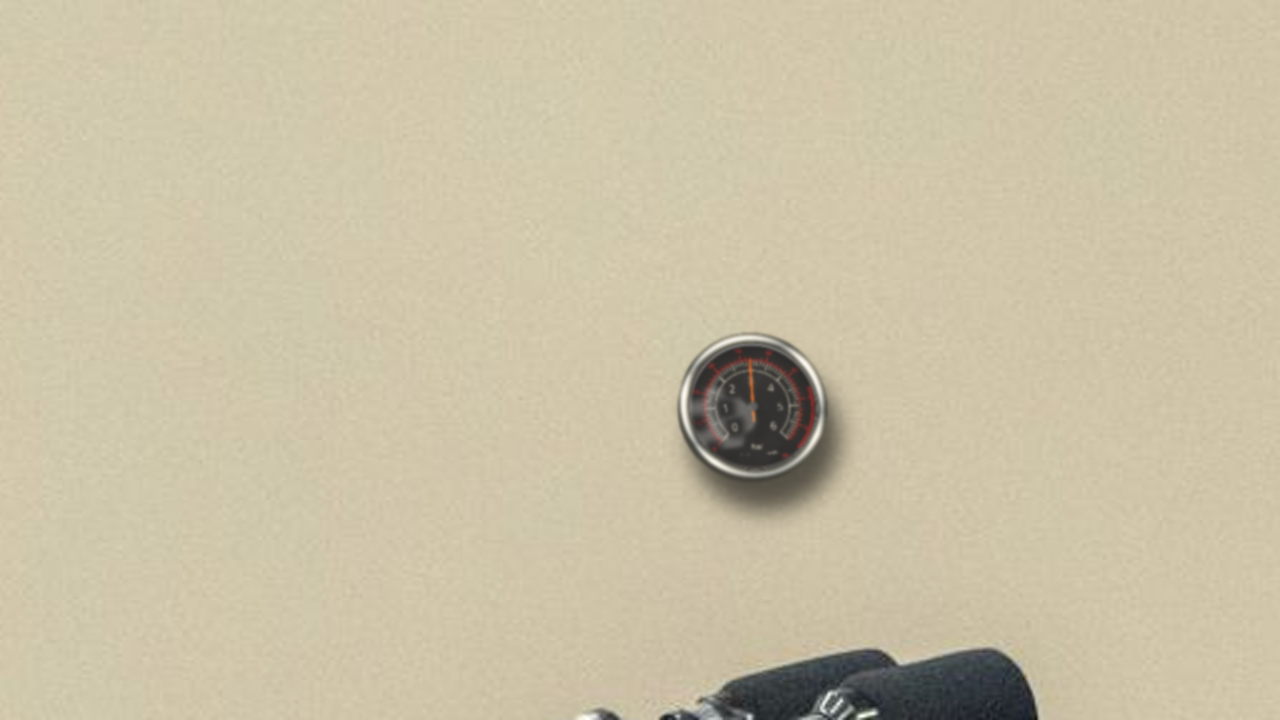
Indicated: 3 (bar)
